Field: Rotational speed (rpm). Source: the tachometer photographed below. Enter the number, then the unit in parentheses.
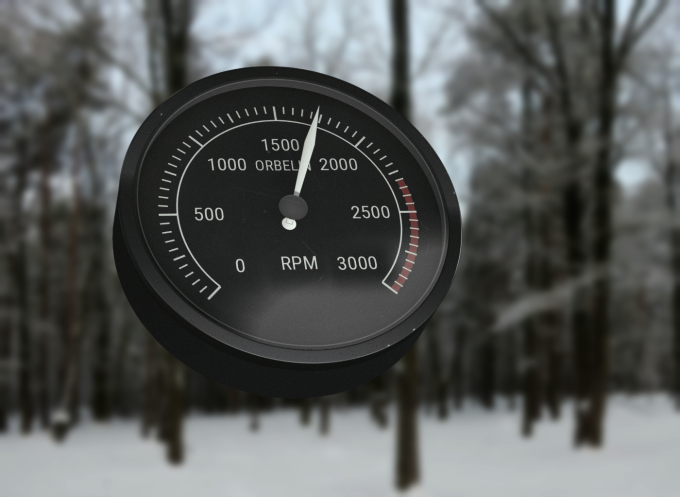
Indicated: 1725 (rpm)
